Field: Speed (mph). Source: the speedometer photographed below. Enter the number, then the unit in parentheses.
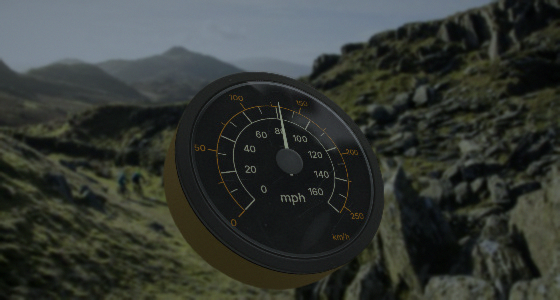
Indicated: 80 (mph)
